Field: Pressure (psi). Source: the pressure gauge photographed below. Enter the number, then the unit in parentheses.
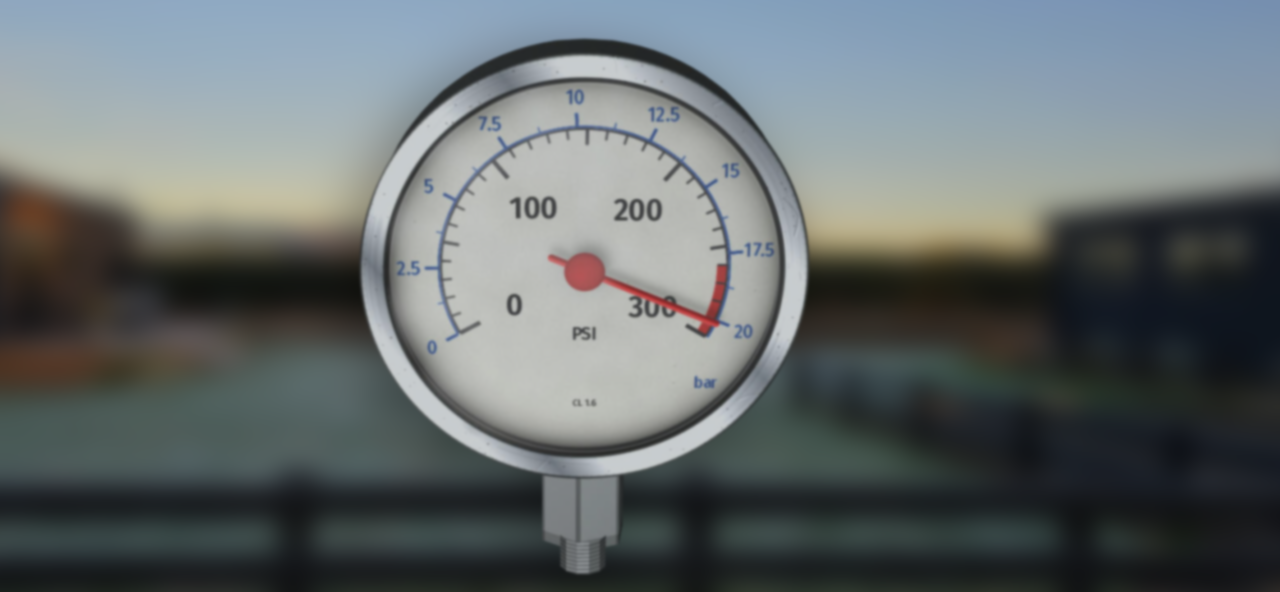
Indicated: 290 (psi)
